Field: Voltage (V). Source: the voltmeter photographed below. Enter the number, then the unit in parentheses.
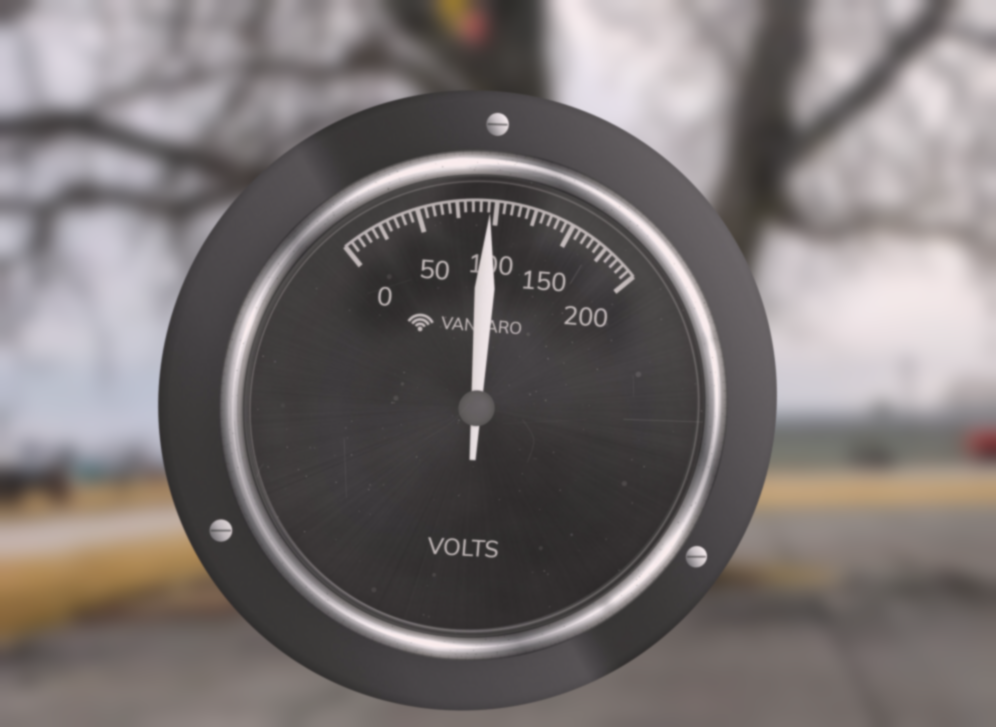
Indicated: 95 (V)
